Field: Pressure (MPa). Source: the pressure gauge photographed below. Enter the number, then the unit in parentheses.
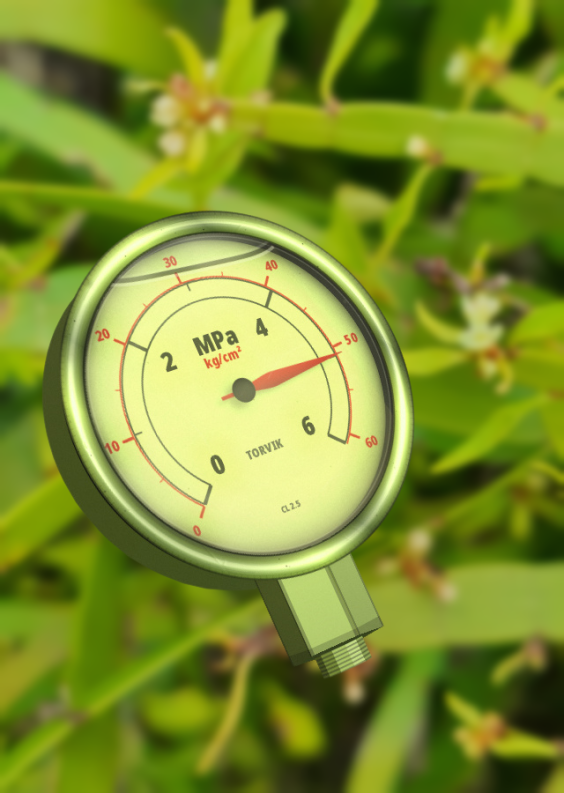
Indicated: 5 (MPa)
